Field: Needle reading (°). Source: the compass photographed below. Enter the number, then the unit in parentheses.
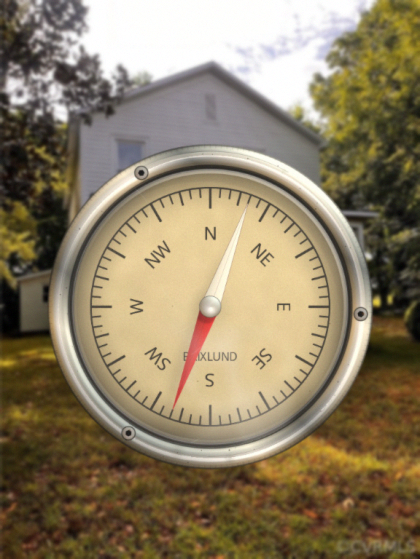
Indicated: 200 (°)
